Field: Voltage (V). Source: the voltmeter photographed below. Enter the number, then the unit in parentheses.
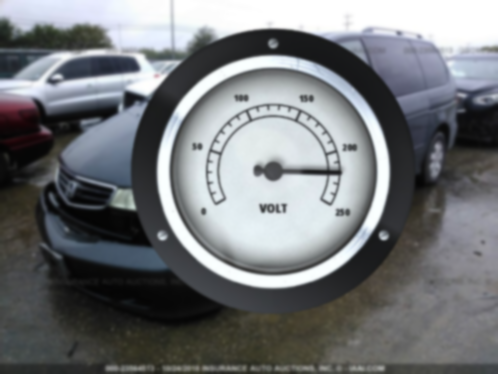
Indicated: 220 (V)
